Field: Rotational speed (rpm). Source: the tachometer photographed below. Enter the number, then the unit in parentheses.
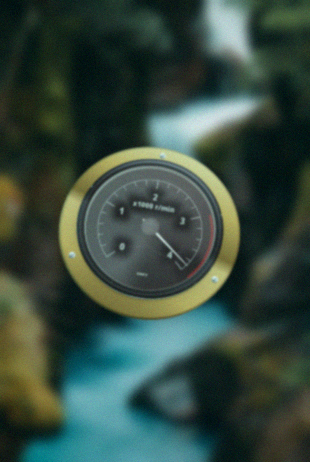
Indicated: 3900 (rpm)
